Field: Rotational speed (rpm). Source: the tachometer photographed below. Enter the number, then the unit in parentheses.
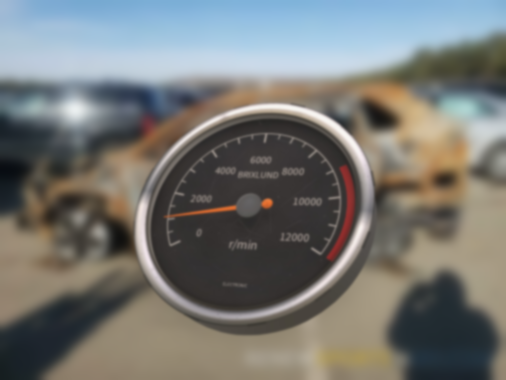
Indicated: 1000 (rpm)
